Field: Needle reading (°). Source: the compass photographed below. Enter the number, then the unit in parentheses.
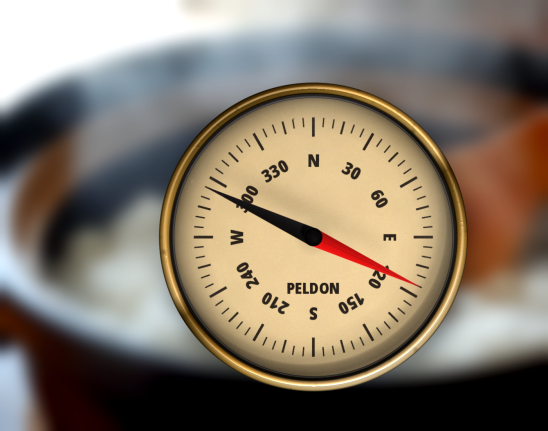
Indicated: 115 (°)
